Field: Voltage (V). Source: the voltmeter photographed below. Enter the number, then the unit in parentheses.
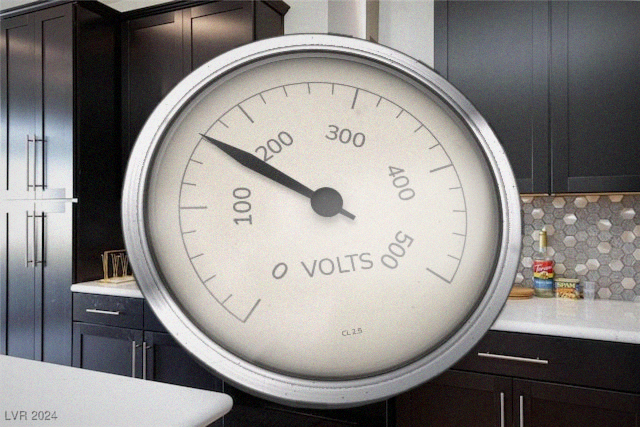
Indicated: 160 (V)
